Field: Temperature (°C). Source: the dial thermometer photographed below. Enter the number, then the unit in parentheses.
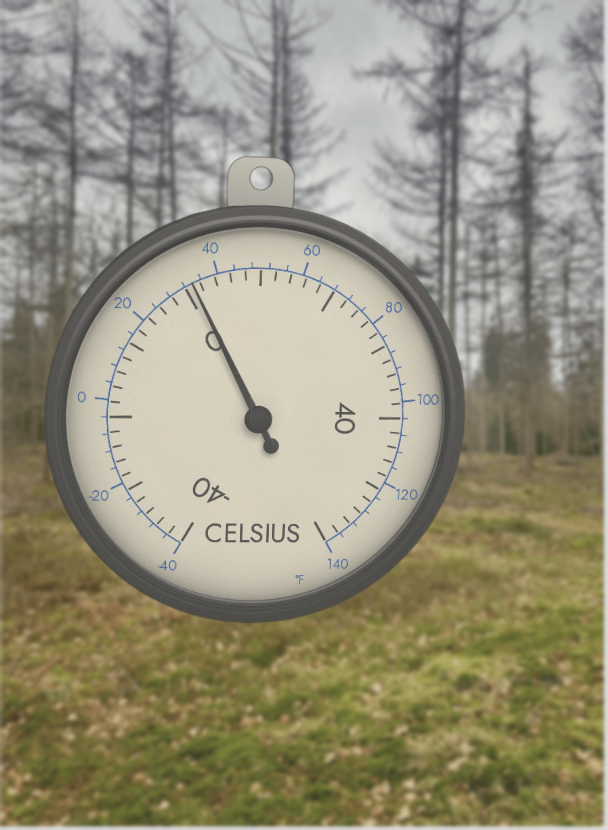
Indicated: 1 (°C)
